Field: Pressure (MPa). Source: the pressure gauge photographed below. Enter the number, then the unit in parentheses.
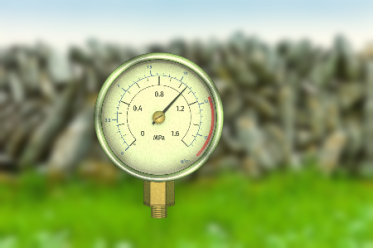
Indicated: 1.05 (MPa)
